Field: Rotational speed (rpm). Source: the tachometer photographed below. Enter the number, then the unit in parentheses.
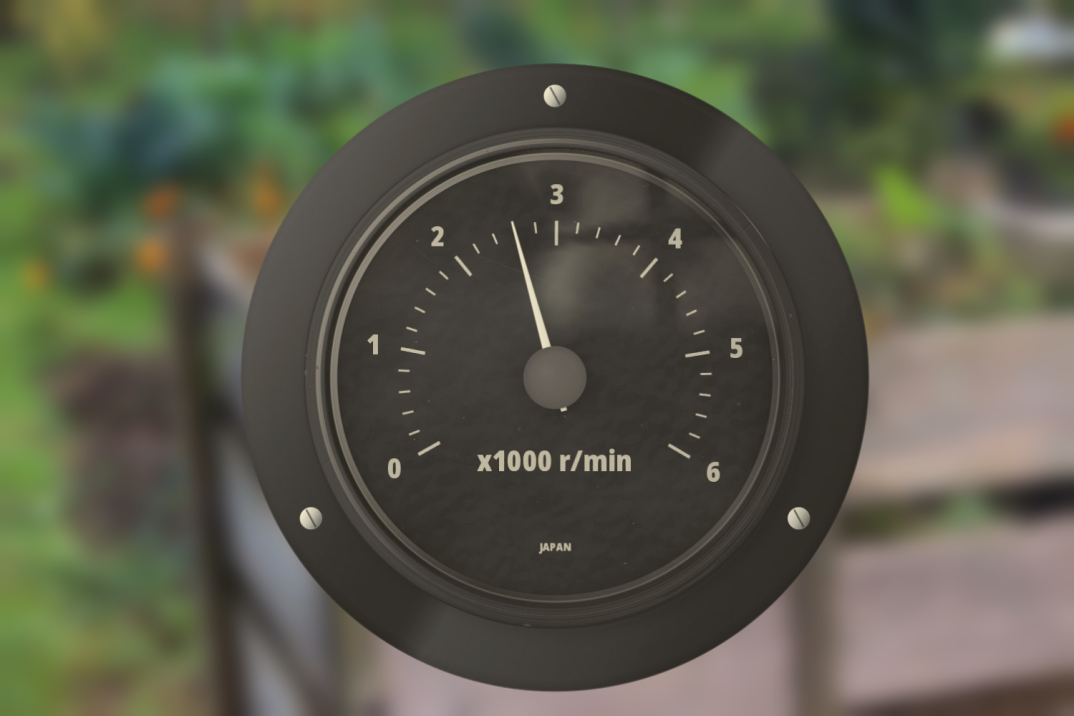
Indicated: 2600 (rpm)
